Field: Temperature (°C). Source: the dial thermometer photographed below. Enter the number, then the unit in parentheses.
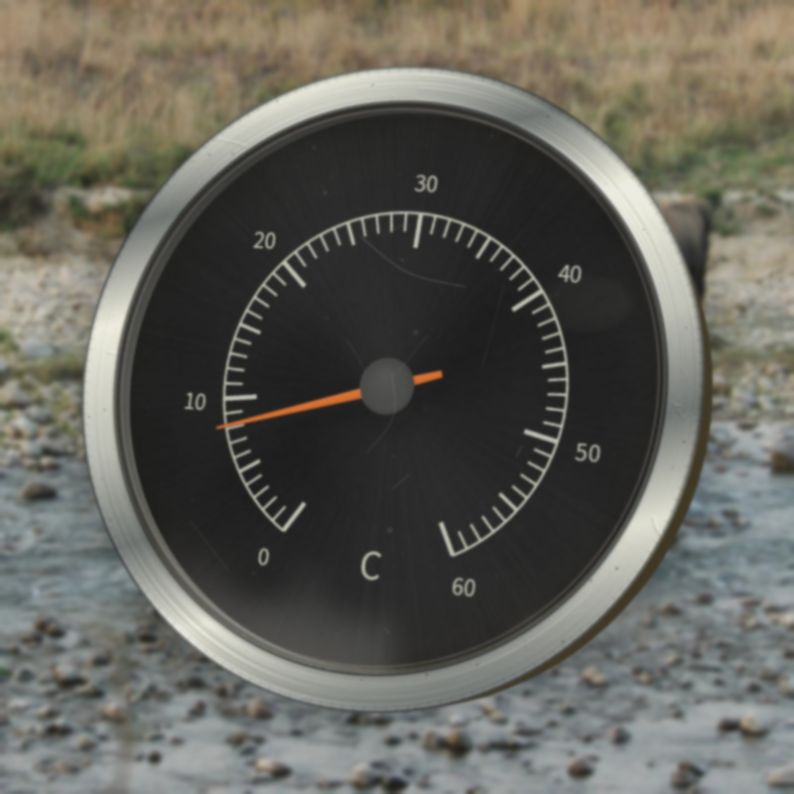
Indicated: 8 (°C)
